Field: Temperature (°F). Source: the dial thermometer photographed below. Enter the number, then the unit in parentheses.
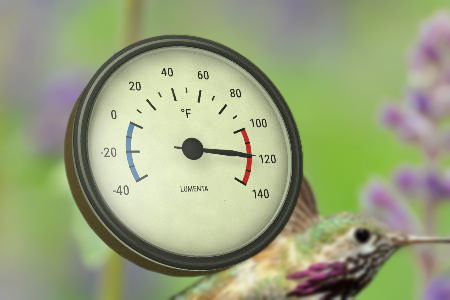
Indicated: 120 (°F)
